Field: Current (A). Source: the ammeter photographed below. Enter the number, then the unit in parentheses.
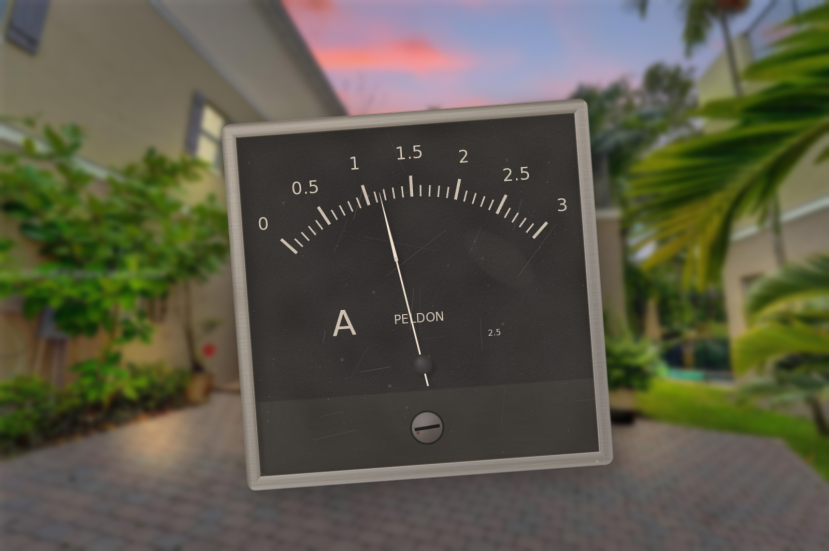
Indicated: 1.15 (A)
